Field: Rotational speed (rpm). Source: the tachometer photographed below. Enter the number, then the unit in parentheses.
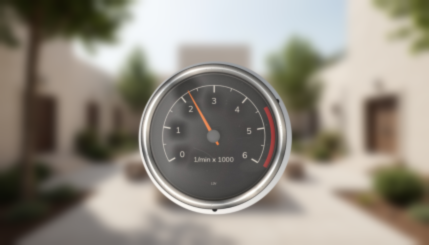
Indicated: 2250 (rpm)
